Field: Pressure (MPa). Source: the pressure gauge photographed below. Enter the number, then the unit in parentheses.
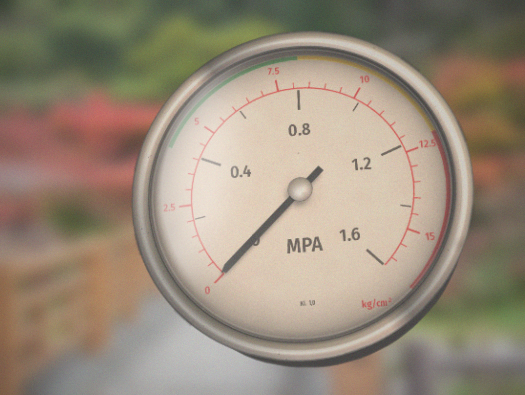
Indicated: 0 (MPa)
